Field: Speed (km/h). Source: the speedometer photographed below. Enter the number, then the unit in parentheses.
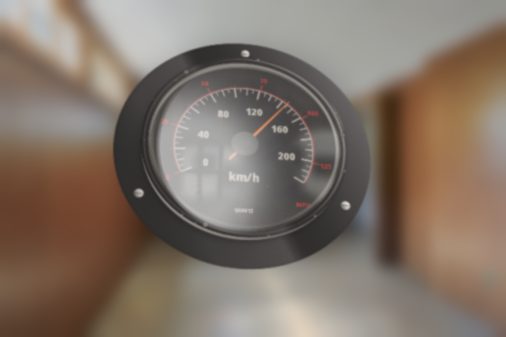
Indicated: 145 (km/h)
